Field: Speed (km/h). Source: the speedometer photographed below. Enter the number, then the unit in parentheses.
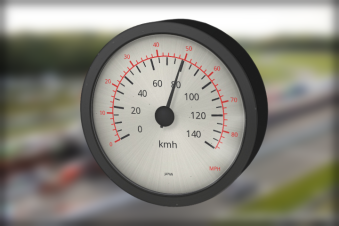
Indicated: 80 (km/h)
